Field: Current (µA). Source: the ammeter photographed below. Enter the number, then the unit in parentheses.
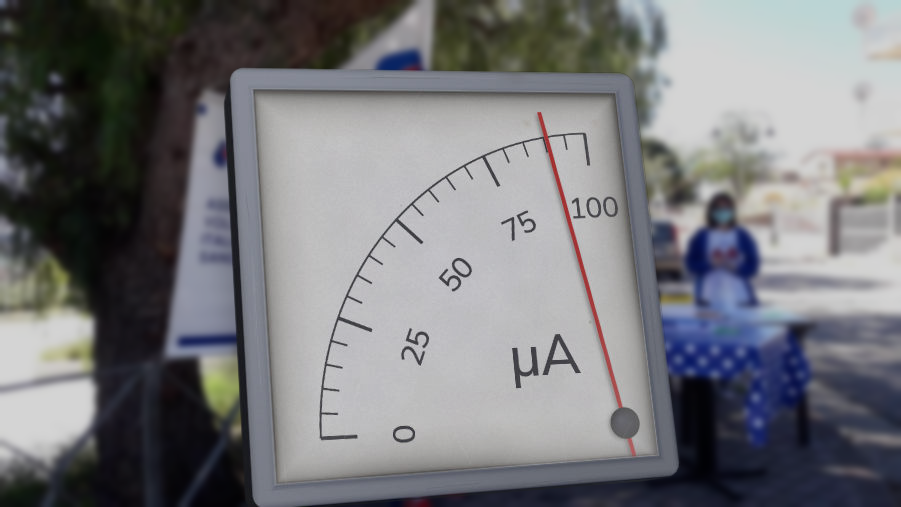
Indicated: 90 (µA)
